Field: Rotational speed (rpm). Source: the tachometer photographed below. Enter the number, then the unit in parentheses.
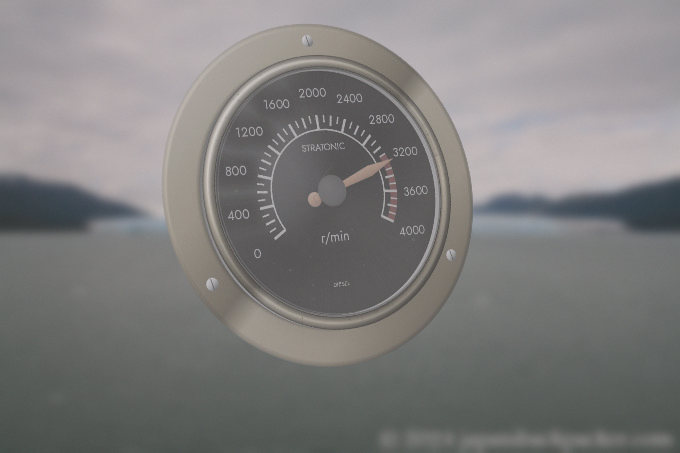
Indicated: 3200 (rpm)
